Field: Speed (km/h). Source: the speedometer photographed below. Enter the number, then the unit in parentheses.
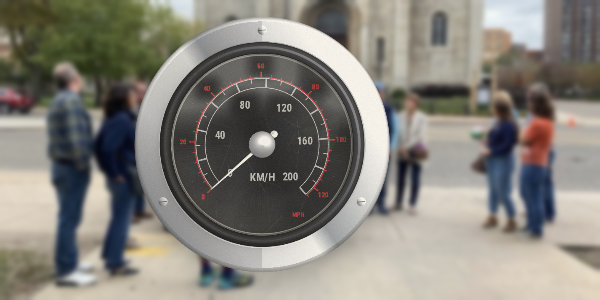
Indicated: 0 (km/h)
